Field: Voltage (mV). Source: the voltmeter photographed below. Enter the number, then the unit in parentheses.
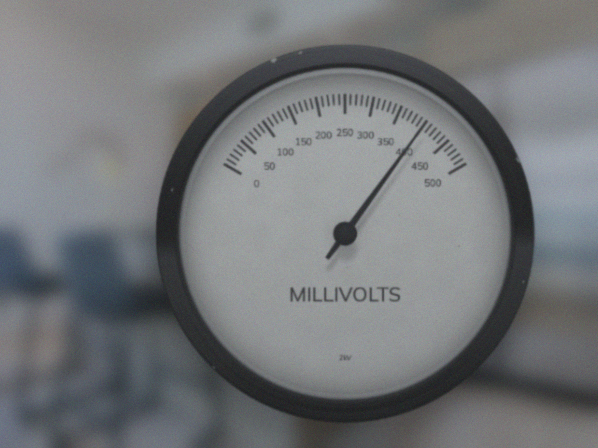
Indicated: 400 (mV)
